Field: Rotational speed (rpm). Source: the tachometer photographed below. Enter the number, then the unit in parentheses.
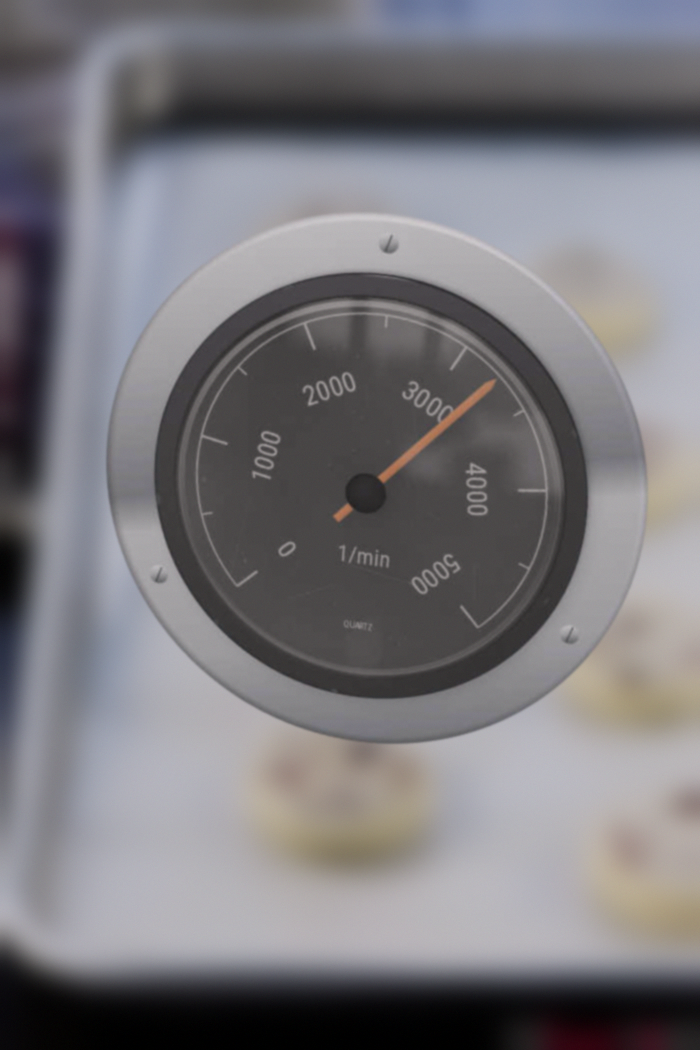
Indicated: 3250 (rpm)
